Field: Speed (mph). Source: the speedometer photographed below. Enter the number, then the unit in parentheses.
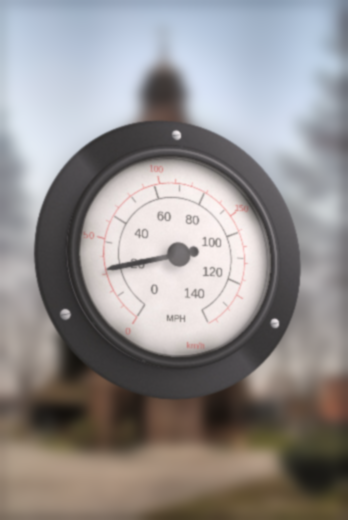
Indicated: 20 (mph)
